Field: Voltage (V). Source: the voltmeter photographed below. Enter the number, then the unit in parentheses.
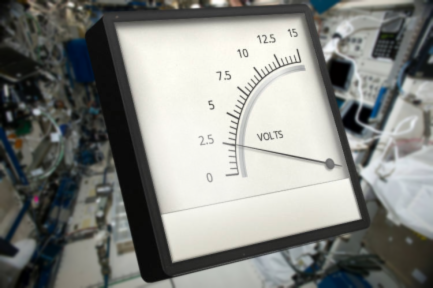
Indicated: 2.5 (V)
